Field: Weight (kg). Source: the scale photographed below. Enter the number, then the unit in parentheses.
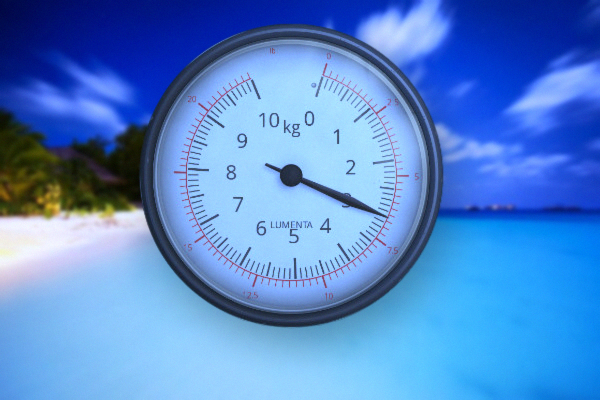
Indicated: 3 (kg)
